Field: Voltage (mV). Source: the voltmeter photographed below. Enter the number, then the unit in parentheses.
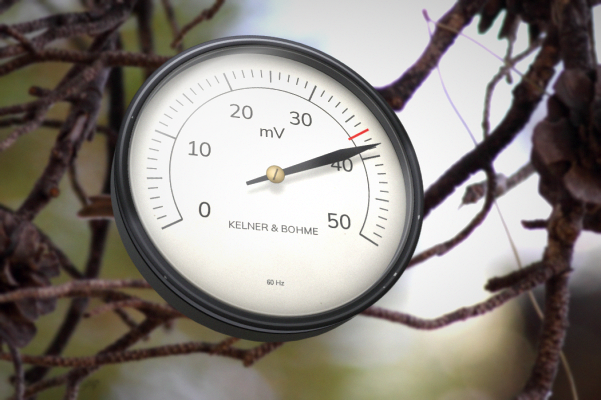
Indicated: 39 (mV)
